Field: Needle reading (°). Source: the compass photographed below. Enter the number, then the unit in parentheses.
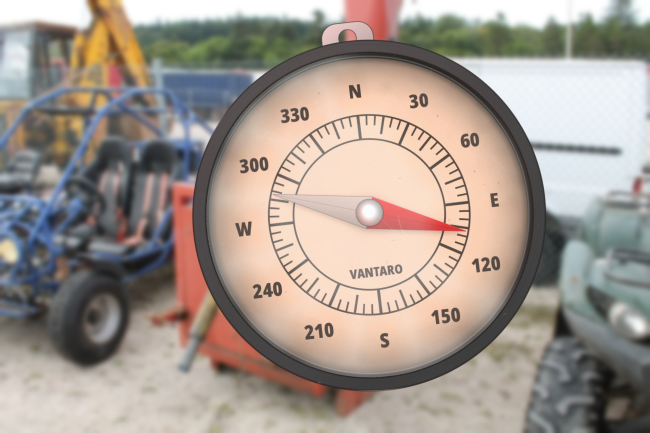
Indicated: 107.5 (°)
